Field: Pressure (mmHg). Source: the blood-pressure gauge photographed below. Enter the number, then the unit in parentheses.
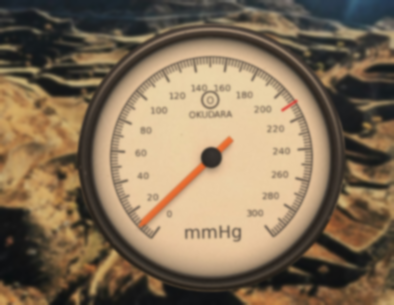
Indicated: 10 (mmHg)
